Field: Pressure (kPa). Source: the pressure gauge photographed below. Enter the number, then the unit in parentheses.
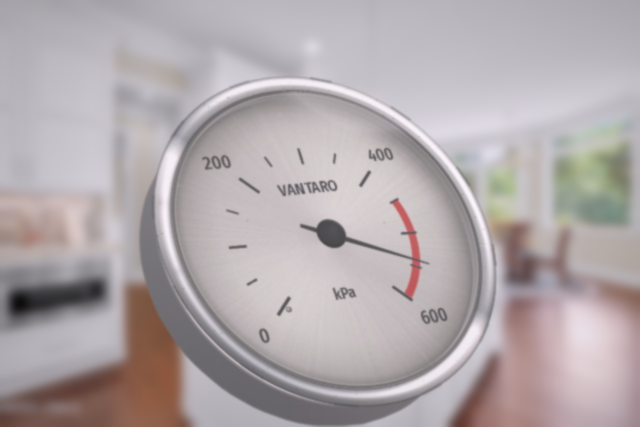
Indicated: 550 (kPa)
